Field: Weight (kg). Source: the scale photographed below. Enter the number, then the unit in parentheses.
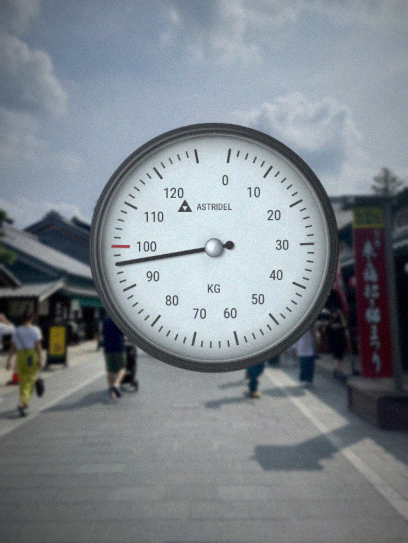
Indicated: 96 (kg)
